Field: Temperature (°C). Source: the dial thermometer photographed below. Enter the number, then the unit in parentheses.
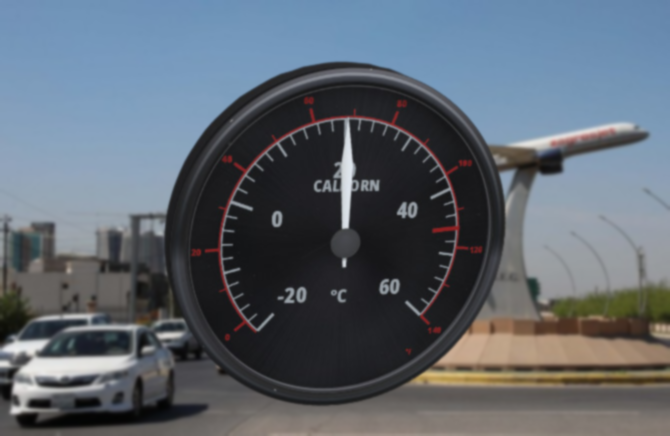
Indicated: 20 (°C)
